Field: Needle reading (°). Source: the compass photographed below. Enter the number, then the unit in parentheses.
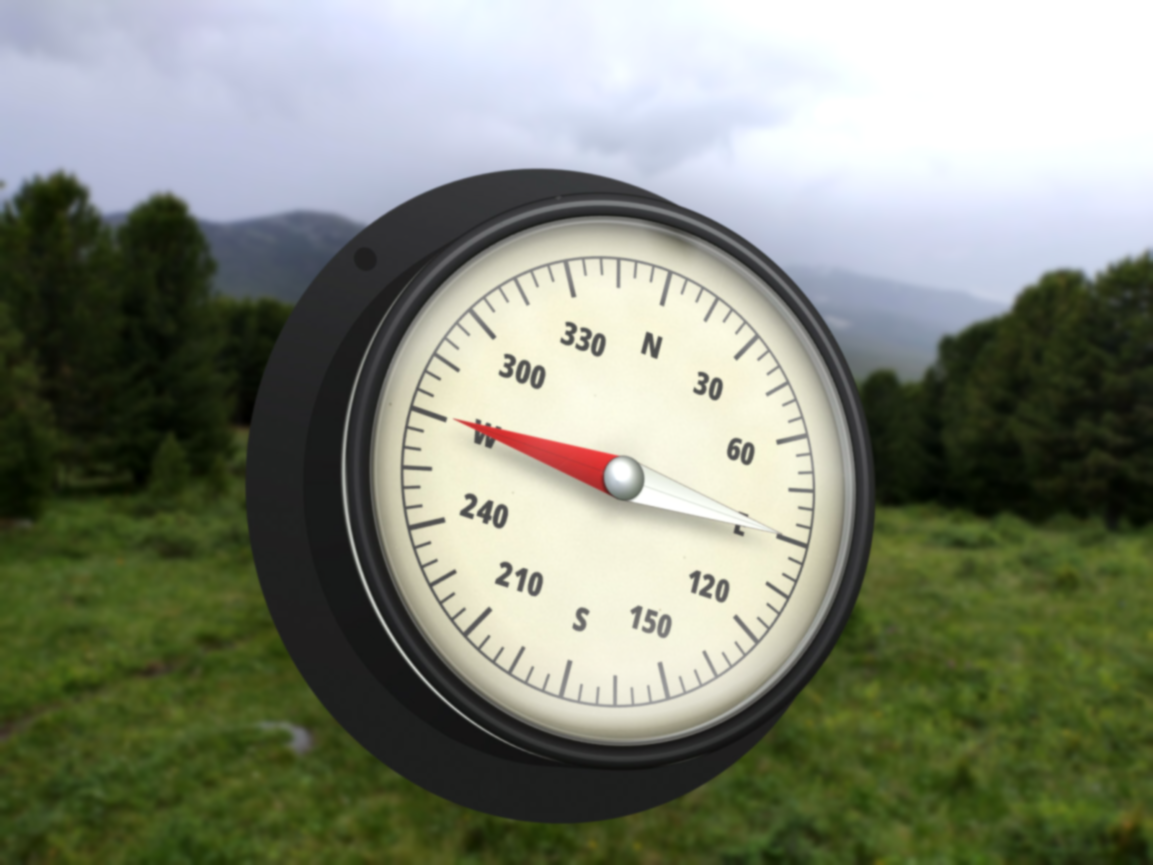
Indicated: 270 (°)
